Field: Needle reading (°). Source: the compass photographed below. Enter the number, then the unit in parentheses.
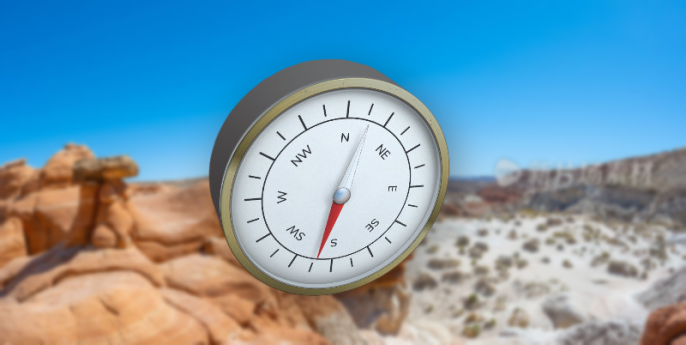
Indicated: 195 (°)
